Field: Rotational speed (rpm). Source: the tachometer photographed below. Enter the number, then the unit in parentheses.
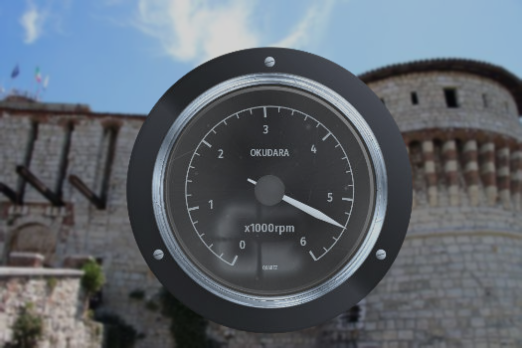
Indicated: 5400 (rpm)
